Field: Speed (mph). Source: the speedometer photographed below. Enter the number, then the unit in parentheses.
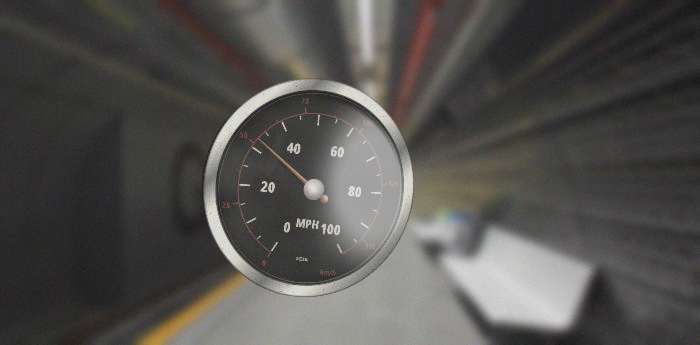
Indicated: 32.5 (mph)
